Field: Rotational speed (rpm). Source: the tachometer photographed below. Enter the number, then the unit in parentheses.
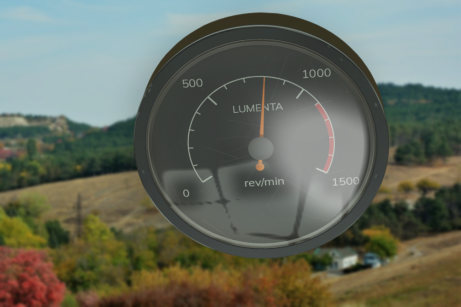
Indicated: 800 (rpm)
